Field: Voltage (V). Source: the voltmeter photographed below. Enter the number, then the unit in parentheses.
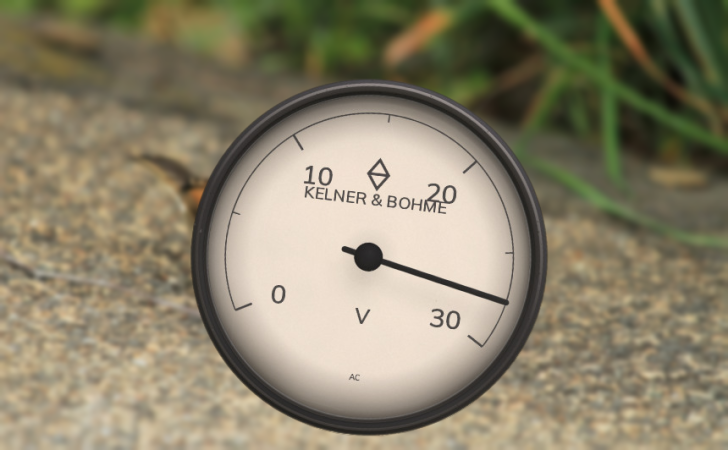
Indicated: 27.5 (V)
